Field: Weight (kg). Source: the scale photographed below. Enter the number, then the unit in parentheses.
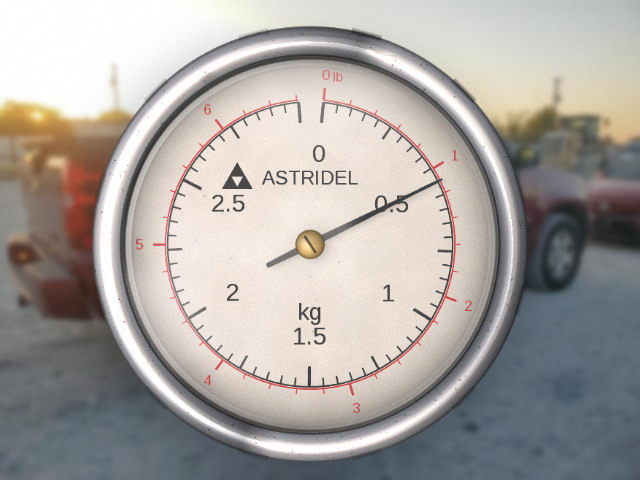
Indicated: 0.5 (kg)
